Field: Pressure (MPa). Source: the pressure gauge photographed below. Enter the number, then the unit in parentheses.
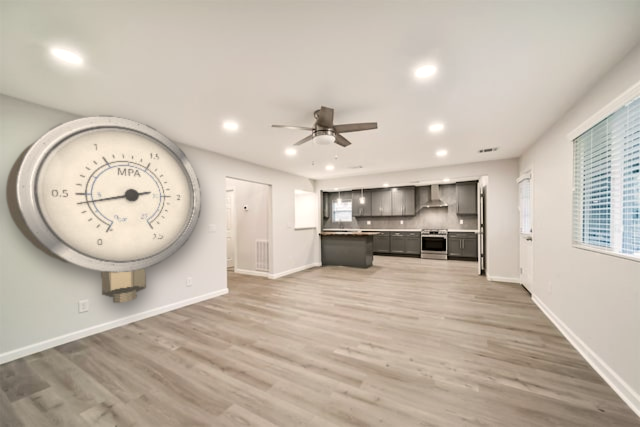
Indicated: 0.4 (MPa)
